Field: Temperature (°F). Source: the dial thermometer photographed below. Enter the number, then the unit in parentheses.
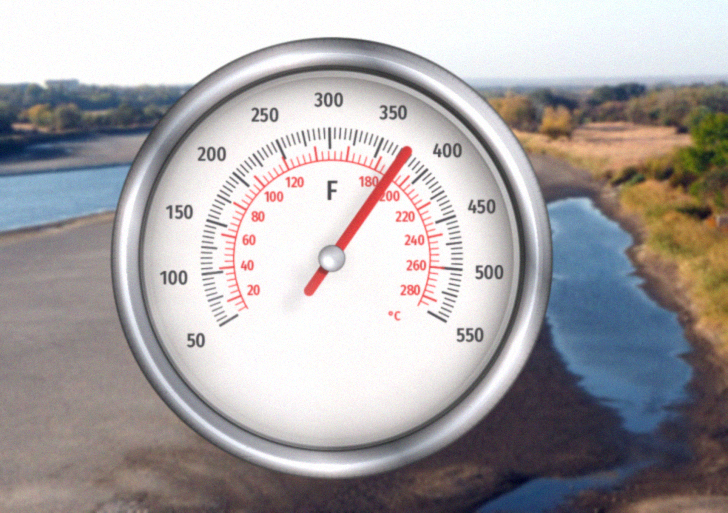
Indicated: 375 (°F)
